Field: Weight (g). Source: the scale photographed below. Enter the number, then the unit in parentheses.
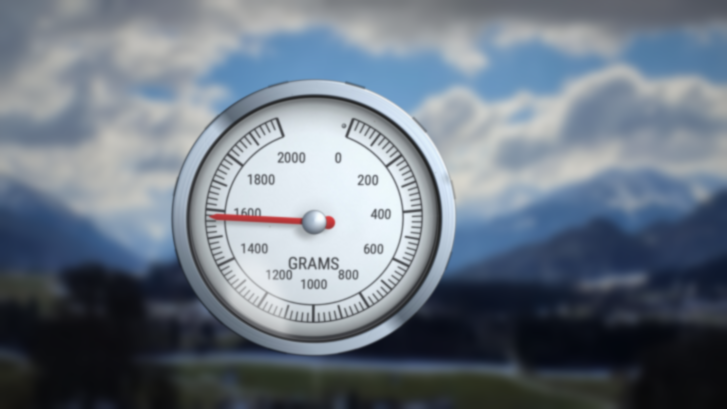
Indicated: 1580 (g)
